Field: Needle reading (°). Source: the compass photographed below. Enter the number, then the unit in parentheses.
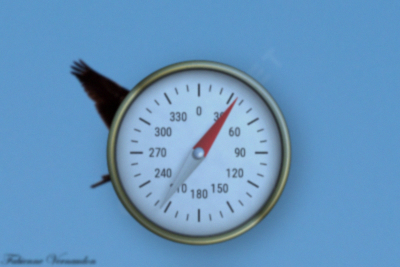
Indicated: 35 (°)
